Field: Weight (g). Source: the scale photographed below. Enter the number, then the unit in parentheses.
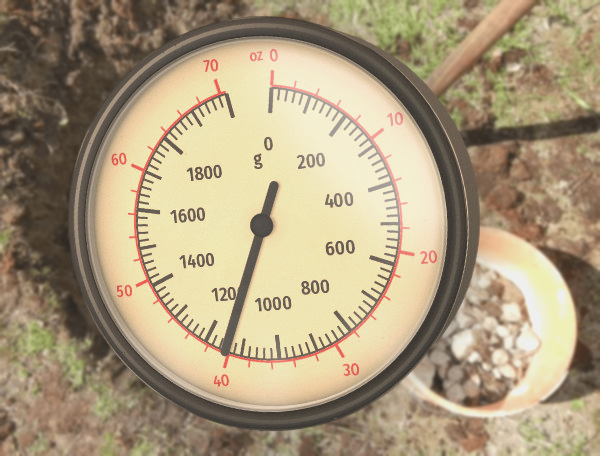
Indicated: 1140 (g)
